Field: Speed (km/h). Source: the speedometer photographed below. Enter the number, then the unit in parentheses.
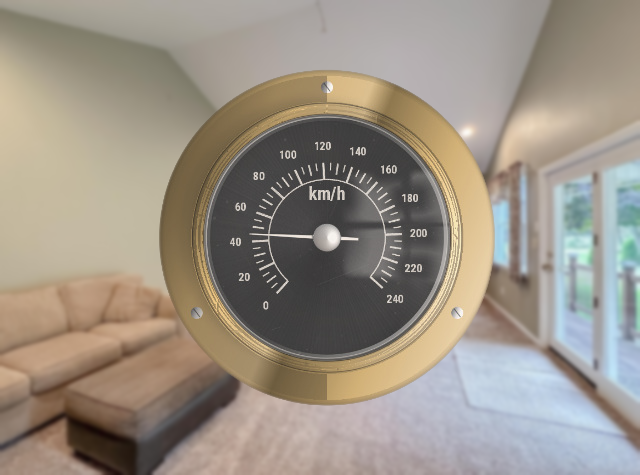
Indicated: 45 (km/h)
